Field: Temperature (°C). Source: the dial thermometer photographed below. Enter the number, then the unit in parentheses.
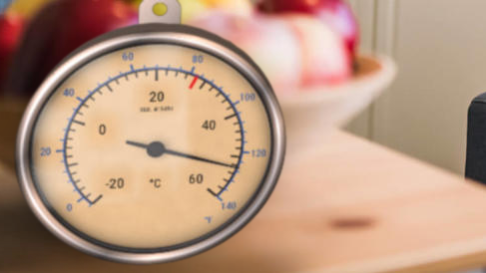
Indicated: 52 (°C)
